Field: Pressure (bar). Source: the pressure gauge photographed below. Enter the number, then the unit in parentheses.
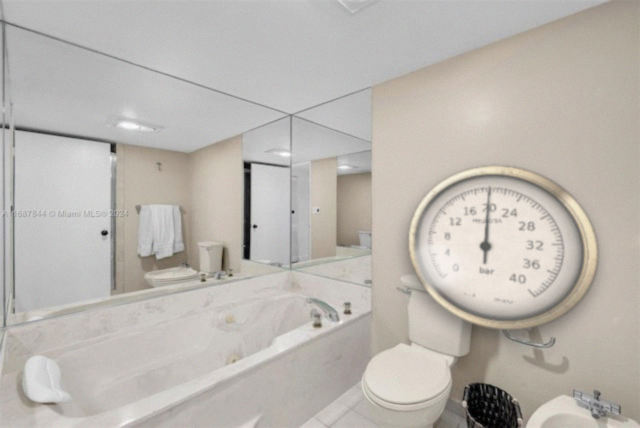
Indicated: 20 (bar)
